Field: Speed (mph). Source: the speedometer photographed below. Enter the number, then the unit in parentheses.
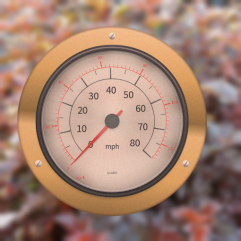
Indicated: 0 (mph)
